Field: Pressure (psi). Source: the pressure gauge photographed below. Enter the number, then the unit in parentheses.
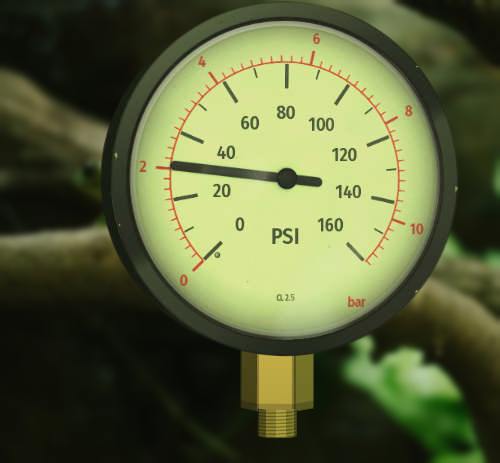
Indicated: 30 (psi)
